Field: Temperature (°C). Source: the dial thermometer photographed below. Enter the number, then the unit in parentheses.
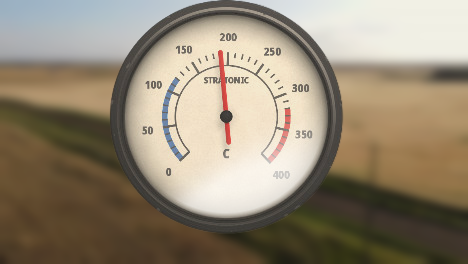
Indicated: 190 (°C)
